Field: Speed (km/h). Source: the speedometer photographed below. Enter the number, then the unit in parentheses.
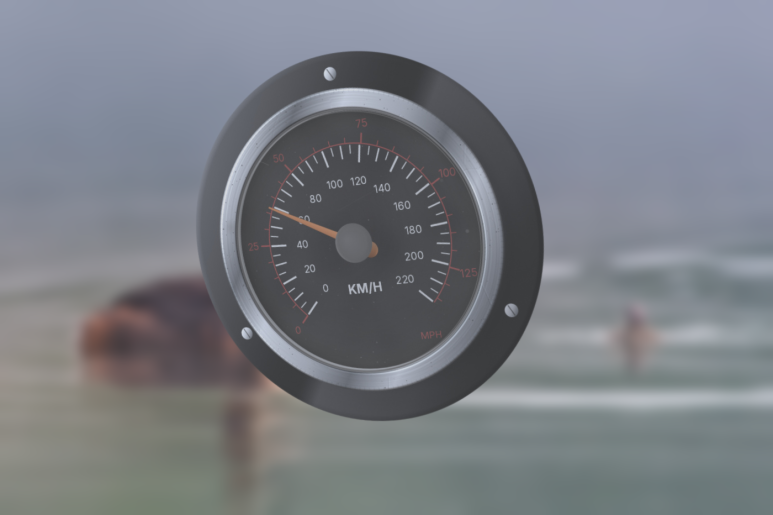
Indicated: 60 (km/h)
